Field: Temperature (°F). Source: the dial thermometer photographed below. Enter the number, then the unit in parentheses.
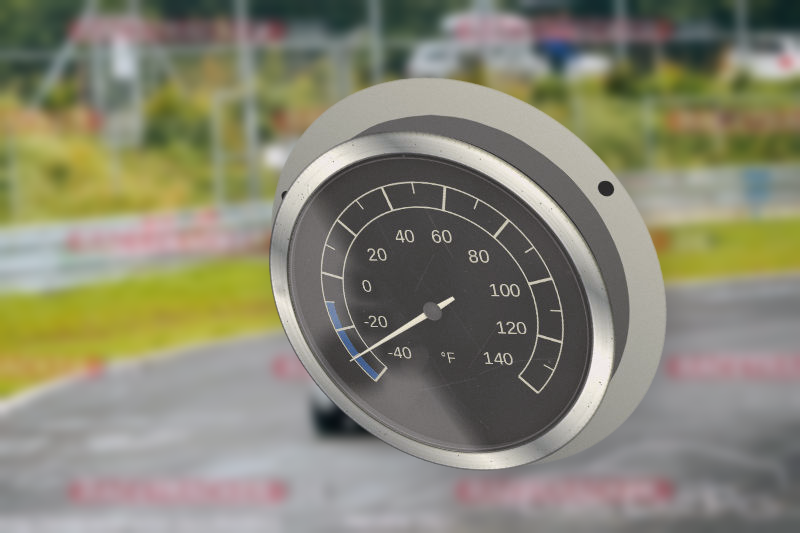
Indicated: -30 (°F)
